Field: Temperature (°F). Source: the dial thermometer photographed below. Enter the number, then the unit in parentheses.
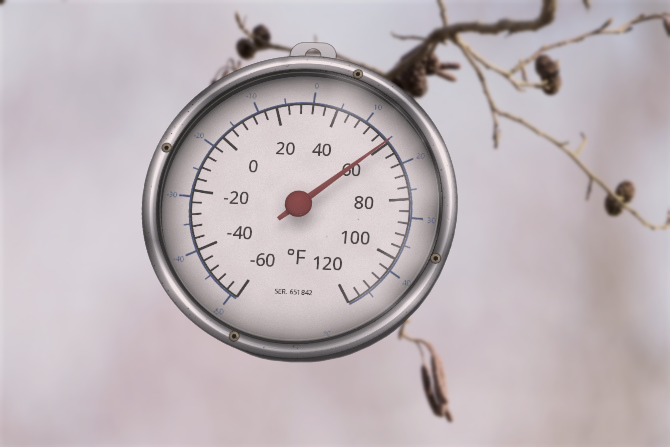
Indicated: 60 (°F)
